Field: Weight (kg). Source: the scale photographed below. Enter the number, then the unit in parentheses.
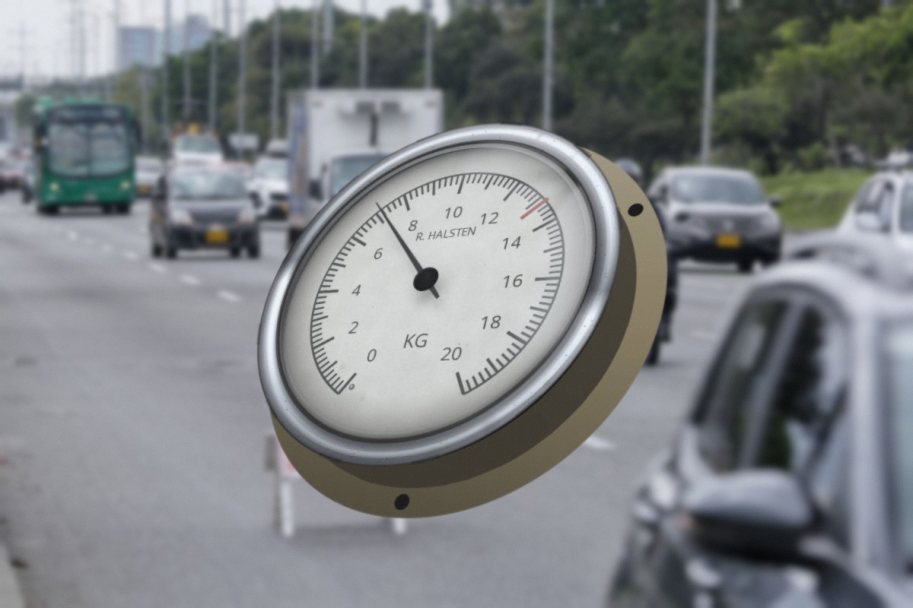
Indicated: 7.2 (kg)
